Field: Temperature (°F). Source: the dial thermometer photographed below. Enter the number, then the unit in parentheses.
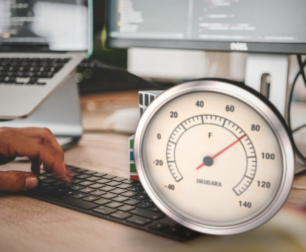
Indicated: 80 (°F)
